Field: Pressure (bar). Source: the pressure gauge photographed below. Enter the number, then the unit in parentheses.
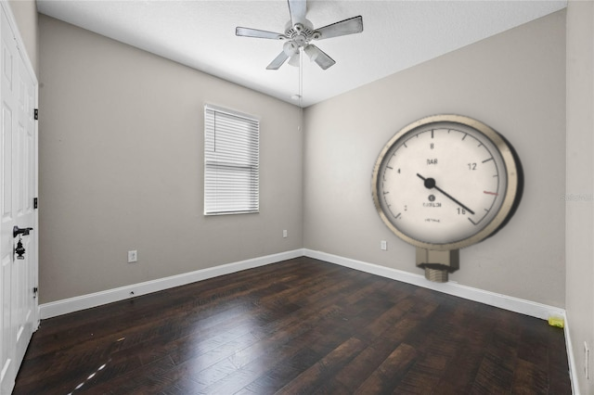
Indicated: 15.5 (bar)
